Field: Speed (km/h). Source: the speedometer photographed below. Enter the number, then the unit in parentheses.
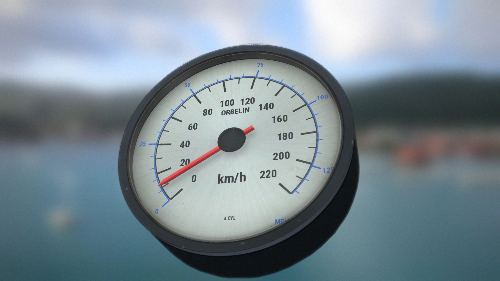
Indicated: 10 (km/h)
